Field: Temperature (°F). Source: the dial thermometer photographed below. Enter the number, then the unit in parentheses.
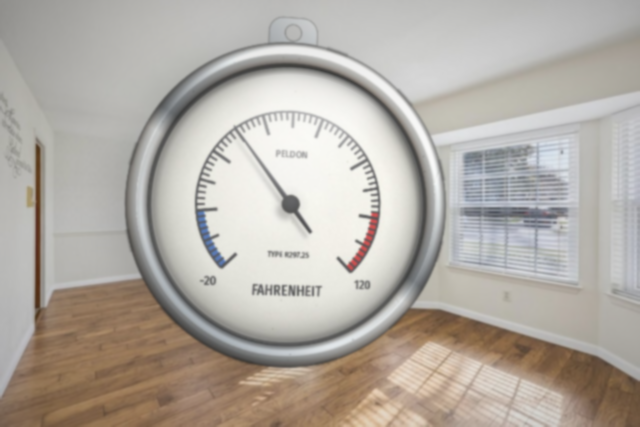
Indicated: 30 (°F)
